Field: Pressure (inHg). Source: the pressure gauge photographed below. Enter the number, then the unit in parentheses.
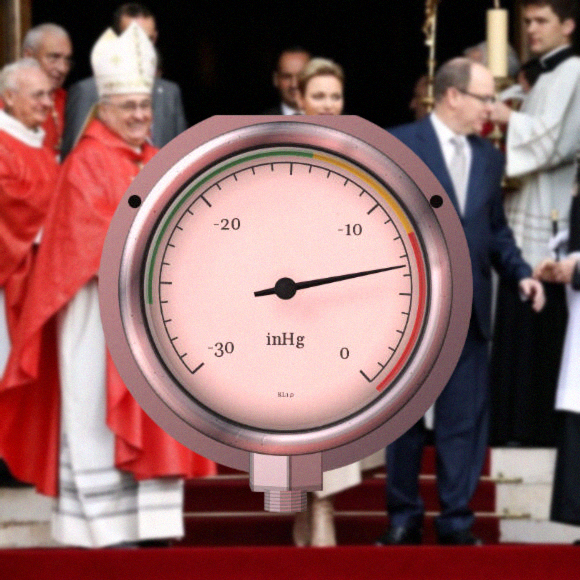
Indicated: -6.5 (inHg)
